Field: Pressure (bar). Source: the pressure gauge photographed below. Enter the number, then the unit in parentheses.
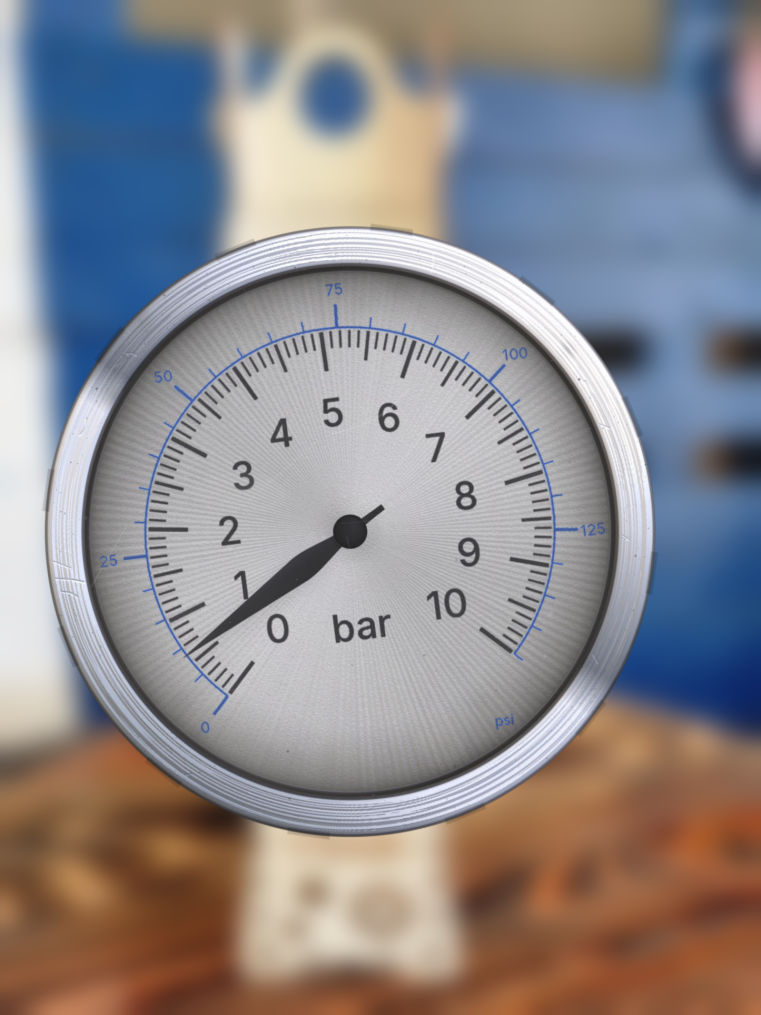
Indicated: 0.6 (bar)
